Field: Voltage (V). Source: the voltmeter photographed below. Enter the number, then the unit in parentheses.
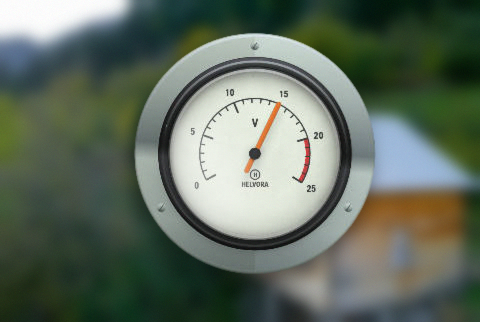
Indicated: 15 (V)
